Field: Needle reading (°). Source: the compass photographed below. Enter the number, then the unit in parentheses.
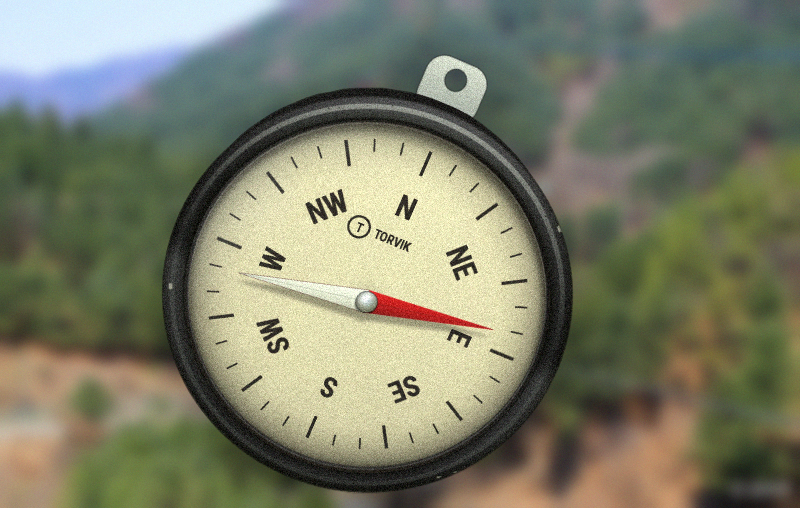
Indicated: 80 (°)
